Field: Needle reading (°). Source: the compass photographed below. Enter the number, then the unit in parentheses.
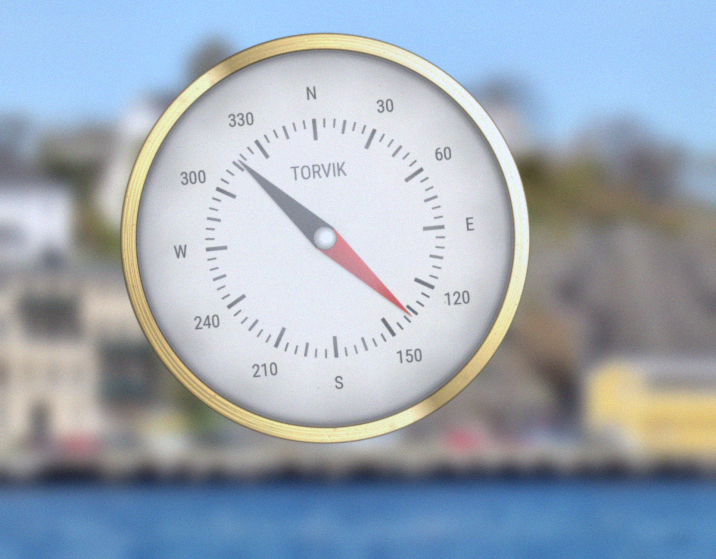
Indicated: 137.5 (°)
